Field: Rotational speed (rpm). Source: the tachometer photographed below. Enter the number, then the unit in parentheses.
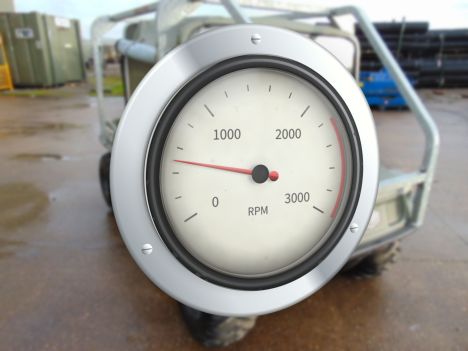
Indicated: 500 (rpm)
